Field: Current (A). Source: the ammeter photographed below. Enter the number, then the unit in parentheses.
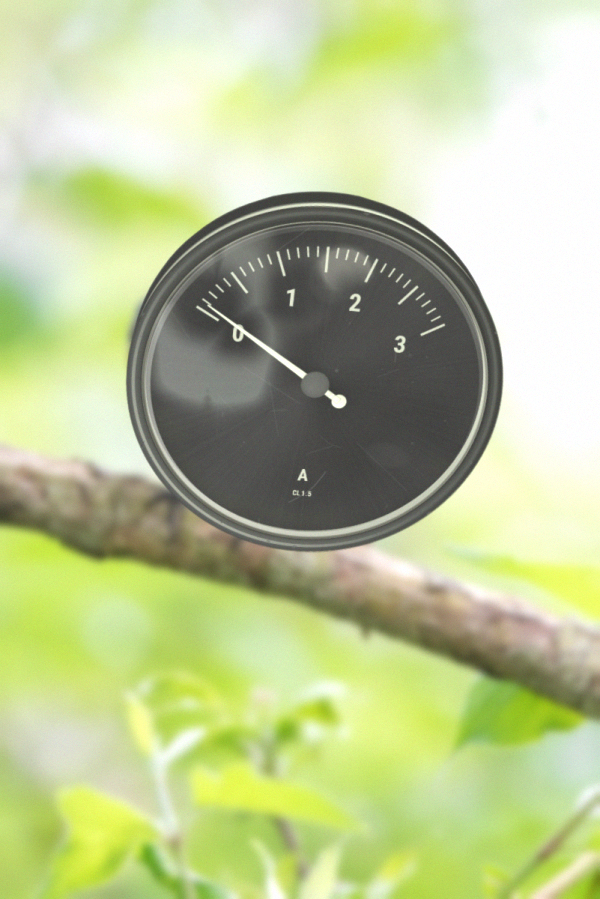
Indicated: 0.1 (A)
